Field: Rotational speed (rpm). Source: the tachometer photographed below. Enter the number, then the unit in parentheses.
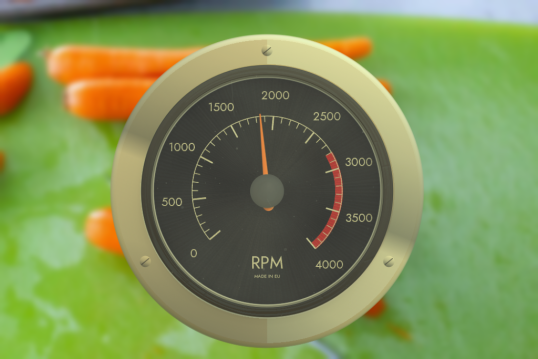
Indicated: 1850 (rpm)
